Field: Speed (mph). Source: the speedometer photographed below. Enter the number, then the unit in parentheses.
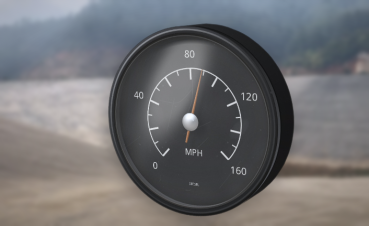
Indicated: 90 (mph)
